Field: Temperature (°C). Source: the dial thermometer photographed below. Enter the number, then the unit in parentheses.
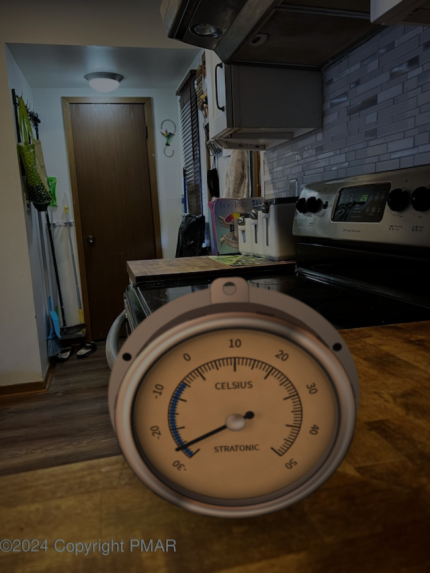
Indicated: -25 (°C)
